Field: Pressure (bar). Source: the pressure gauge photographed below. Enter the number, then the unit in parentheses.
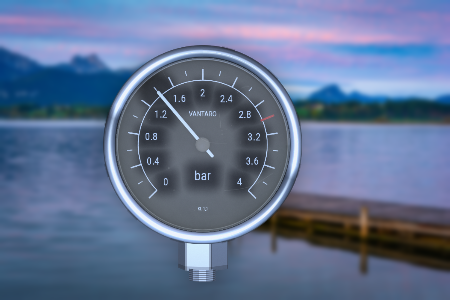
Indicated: 1.4 (bar)
